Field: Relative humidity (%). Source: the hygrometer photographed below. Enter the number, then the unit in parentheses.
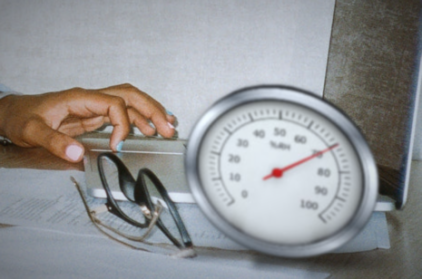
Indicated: 70 (%)
